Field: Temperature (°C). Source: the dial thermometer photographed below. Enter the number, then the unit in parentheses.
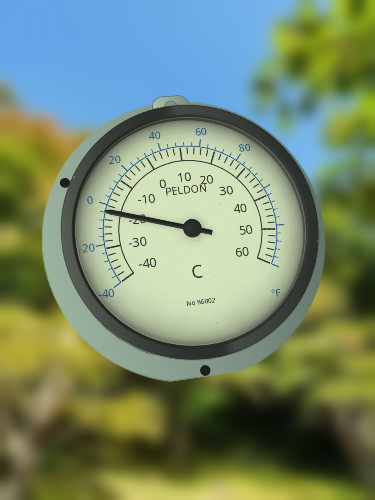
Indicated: -20 (°C)
